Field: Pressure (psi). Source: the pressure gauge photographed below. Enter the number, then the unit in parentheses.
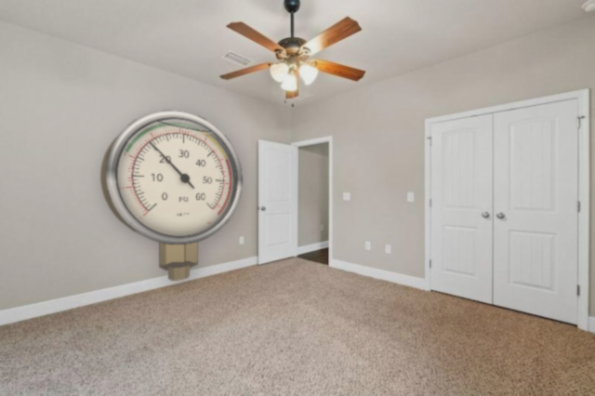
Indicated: 20 (psi)
